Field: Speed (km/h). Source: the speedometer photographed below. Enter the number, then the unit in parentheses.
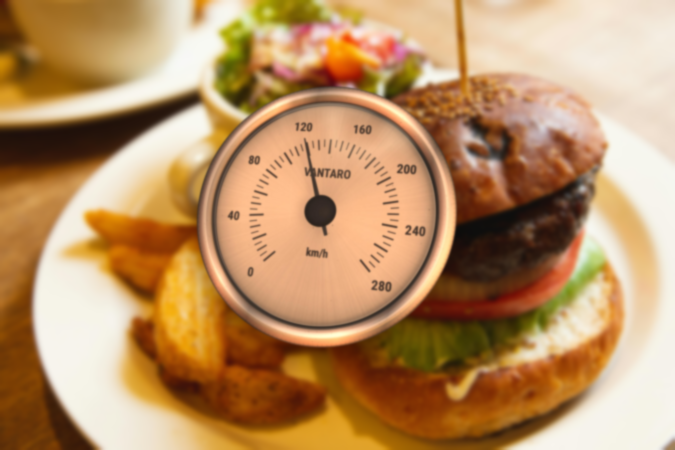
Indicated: 120 (km/h)
